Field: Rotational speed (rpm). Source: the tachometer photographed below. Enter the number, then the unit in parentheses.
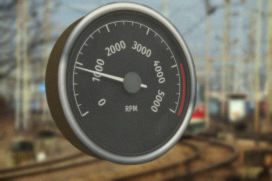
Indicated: 900 (rpm)
